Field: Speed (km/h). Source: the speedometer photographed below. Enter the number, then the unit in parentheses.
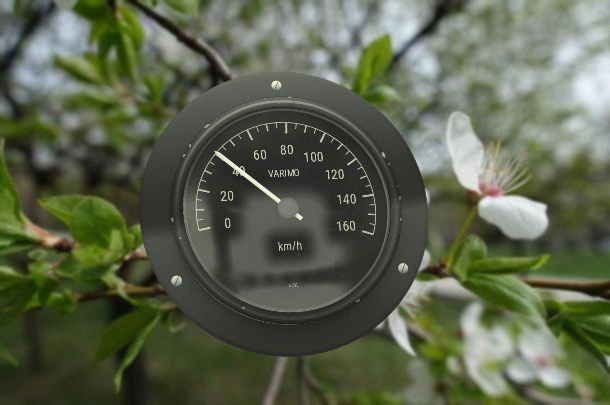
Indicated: 40 (km/h)
